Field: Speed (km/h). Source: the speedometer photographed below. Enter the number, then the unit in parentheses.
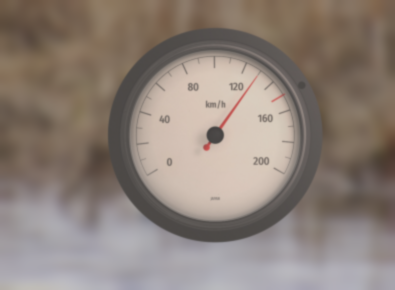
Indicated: 130 (km/h)
